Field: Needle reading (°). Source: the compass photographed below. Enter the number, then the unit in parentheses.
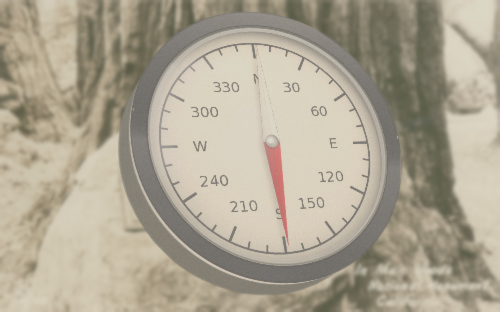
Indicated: 180 (°)
